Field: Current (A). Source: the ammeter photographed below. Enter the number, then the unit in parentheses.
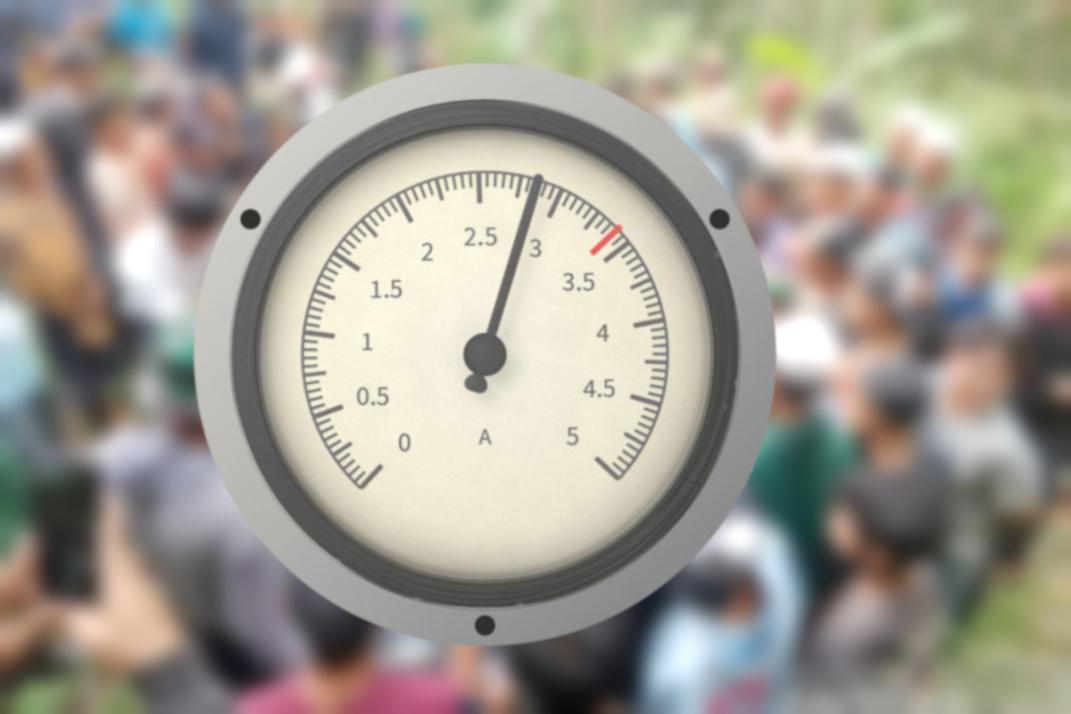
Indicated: 2.85 (A)
